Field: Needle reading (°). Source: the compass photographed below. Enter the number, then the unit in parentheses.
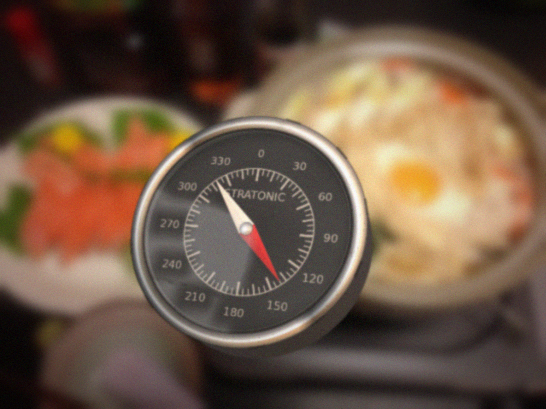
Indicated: 140 (°)
